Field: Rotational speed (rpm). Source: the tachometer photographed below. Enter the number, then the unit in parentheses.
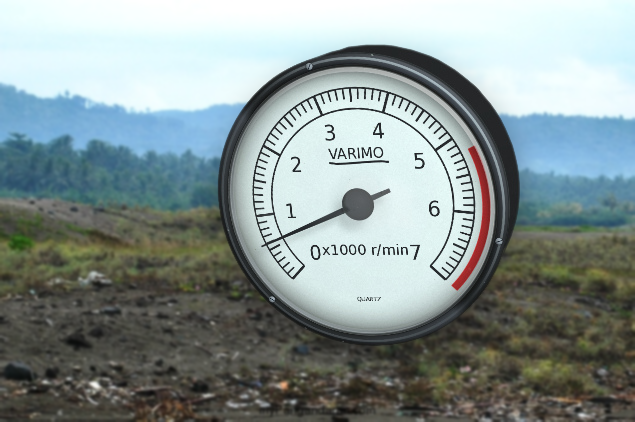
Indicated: 600 (rpm)
